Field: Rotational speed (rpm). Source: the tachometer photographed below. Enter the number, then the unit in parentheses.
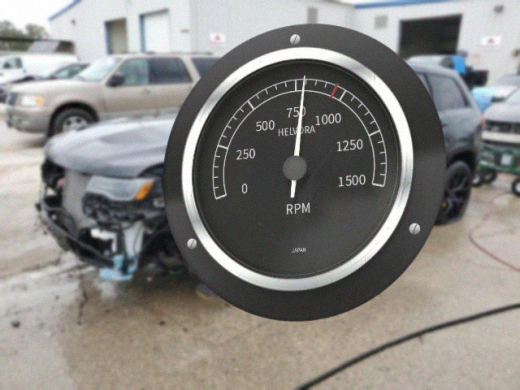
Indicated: 800 (rpm)
